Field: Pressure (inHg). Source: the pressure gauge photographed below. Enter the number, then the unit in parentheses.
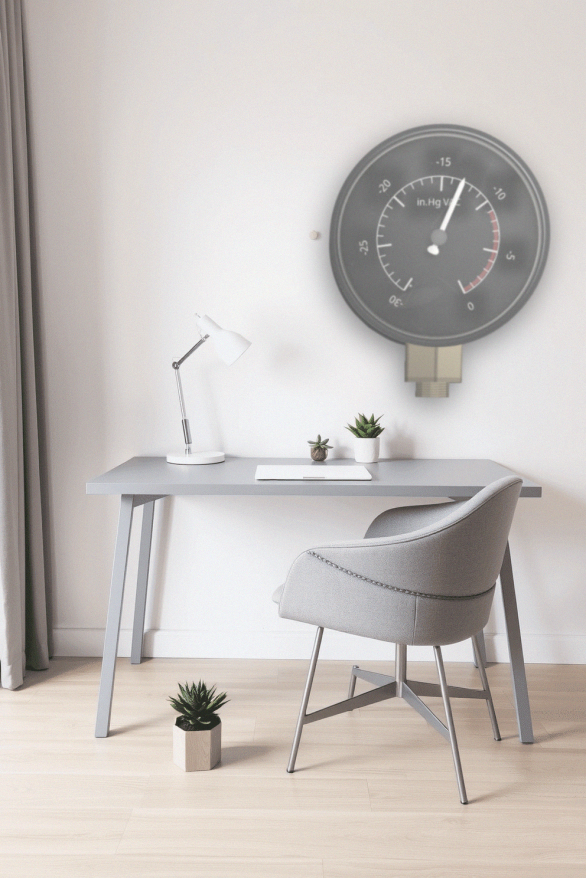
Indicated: -13 (inHg)
